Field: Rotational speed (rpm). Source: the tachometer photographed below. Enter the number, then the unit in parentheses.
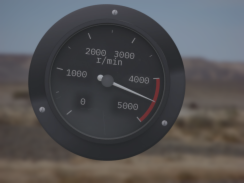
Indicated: 4500 (rpm)
